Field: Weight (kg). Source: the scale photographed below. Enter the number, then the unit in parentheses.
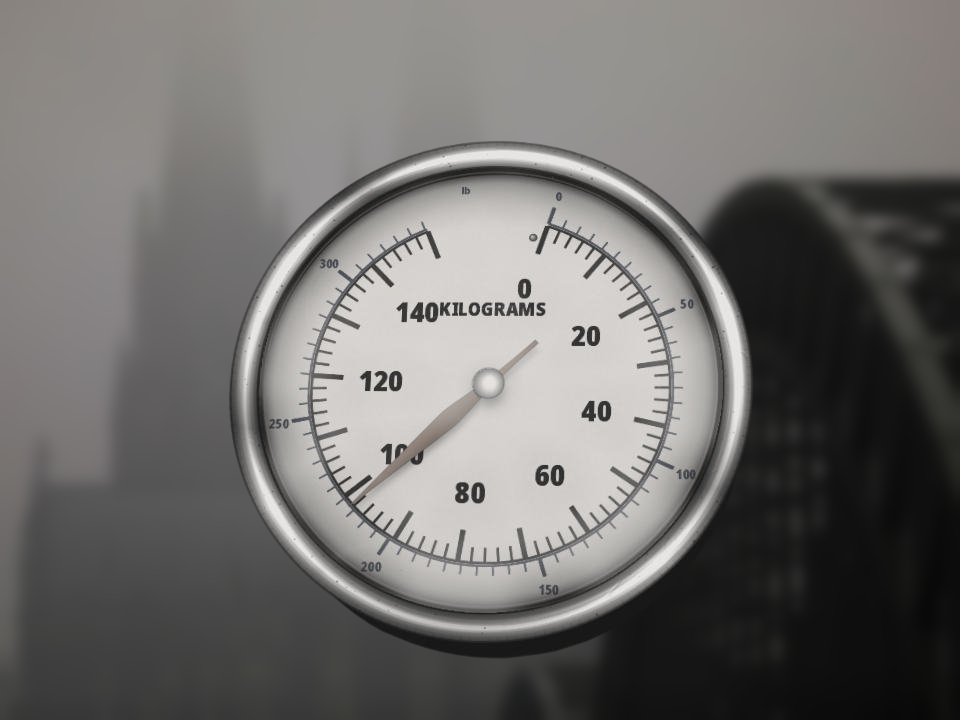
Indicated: 98 (kg)
